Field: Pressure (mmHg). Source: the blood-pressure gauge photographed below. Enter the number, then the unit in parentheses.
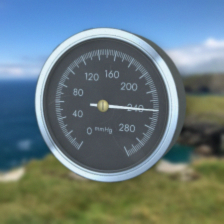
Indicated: 240 (mmHg)
